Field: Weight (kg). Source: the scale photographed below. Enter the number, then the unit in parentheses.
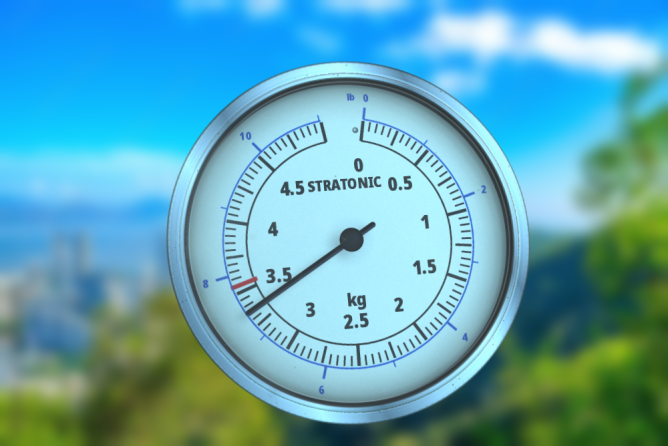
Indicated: 3.35 (kg)
